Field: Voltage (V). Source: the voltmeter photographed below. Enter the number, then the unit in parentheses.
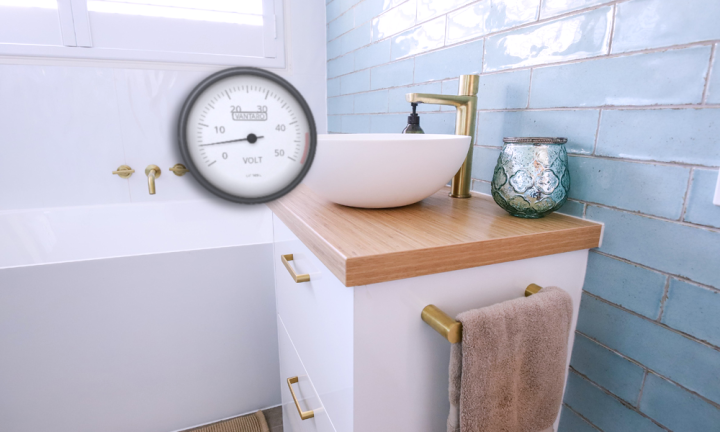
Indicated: 5 (V)
